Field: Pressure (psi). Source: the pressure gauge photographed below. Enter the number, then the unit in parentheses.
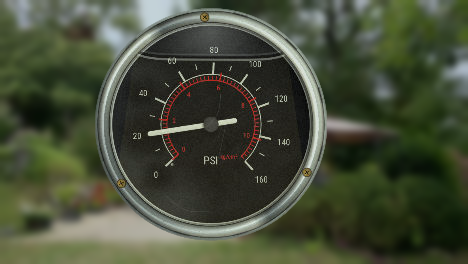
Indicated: 20 (psi)
